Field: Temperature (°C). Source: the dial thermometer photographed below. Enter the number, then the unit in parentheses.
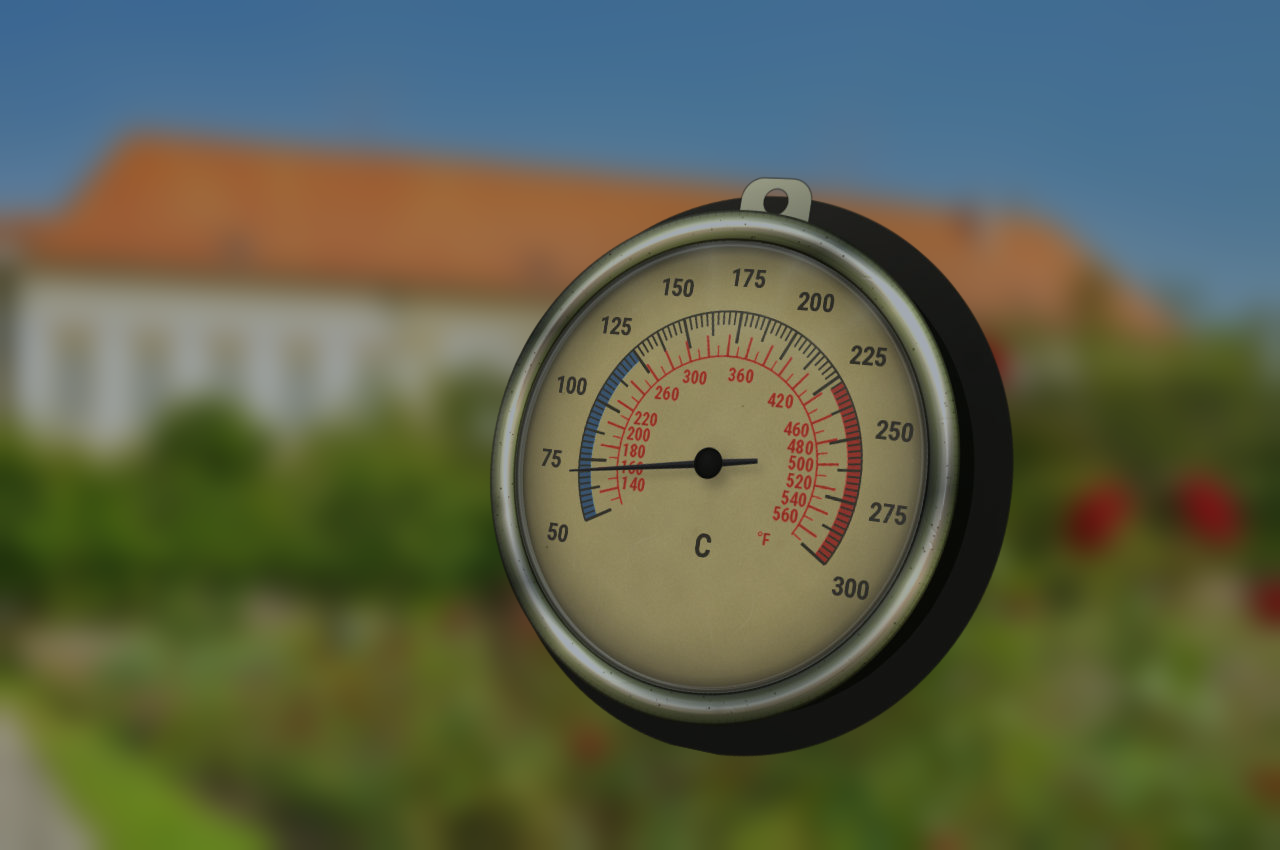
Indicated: 70 (°C)
